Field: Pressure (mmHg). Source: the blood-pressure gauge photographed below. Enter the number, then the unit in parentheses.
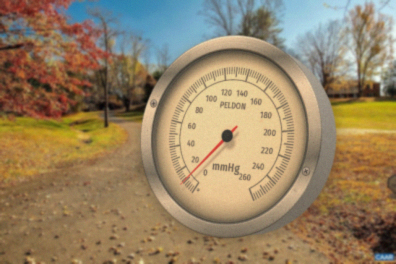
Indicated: 10 (mmHg)
